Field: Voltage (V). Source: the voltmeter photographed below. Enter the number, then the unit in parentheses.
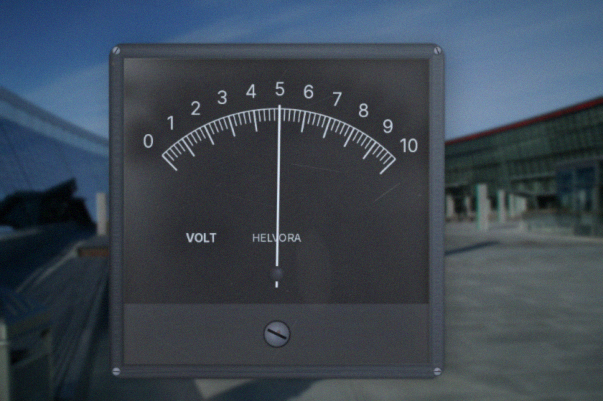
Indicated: 5 (V)
